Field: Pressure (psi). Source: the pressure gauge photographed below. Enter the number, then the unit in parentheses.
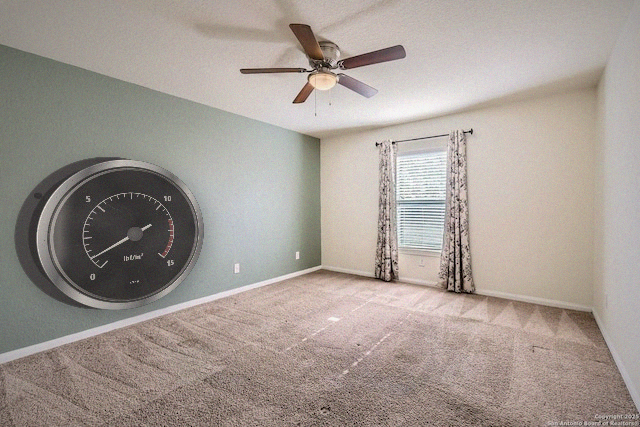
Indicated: 1 (psi)
